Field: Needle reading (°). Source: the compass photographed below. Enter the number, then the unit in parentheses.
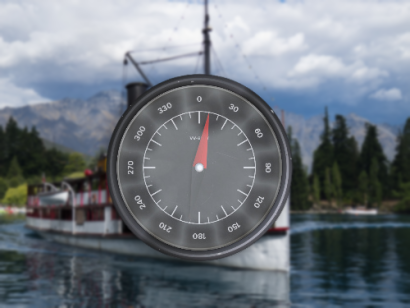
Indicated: 10 (°)
